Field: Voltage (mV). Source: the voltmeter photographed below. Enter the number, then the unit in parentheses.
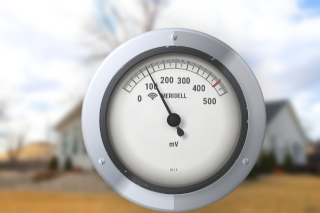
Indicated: 125 (mV)
